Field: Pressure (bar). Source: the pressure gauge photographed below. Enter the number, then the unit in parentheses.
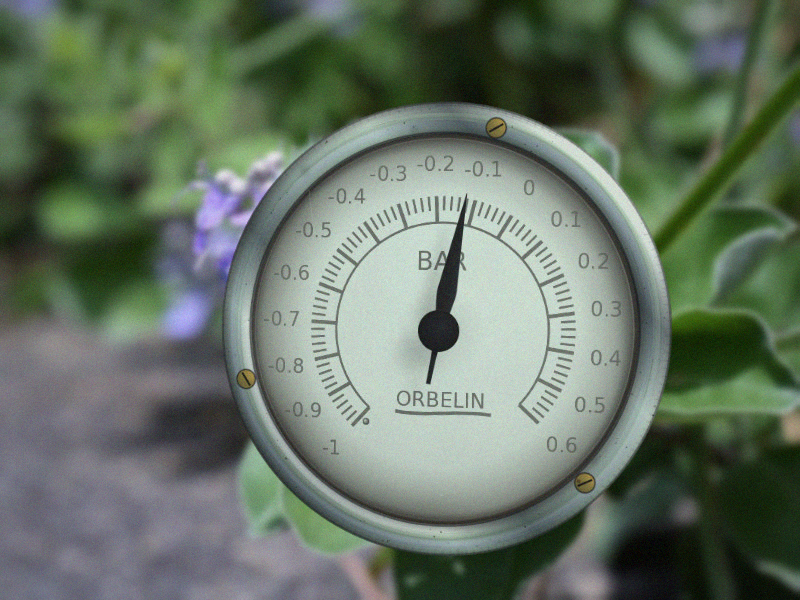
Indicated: -0.12 (bar)
